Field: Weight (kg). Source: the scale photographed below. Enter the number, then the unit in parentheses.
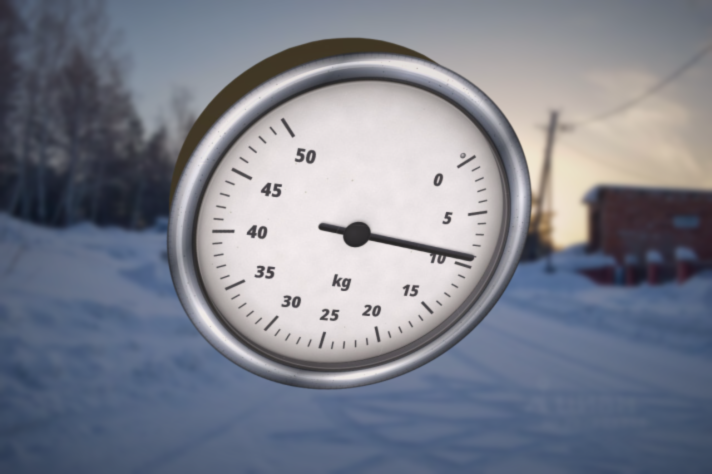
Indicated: 9 (kg)
